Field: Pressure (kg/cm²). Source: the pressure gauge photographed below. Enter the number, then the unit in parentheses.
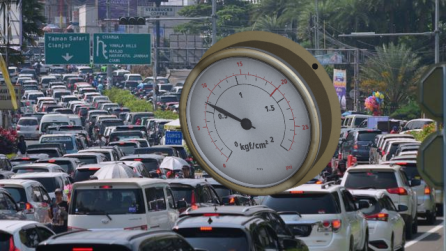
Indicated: 0.6 (kg/cm²)
